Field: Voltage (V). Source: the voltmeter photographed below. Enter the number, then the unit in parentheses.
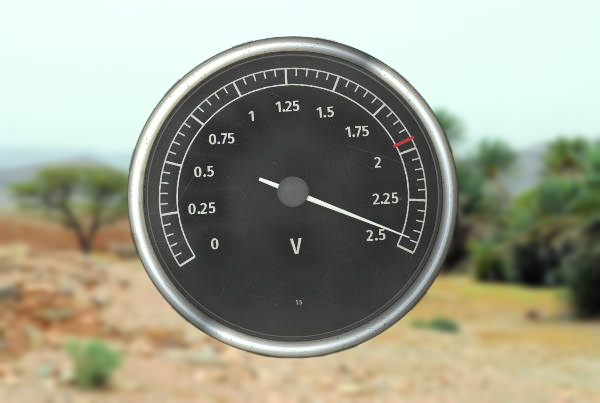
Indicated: 2.45 (V)
